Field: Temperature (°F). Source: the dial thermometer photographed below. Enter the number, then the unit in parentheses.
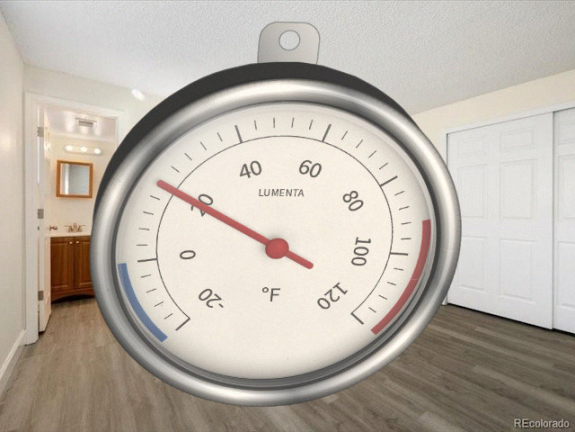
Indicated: 20 (°F)
